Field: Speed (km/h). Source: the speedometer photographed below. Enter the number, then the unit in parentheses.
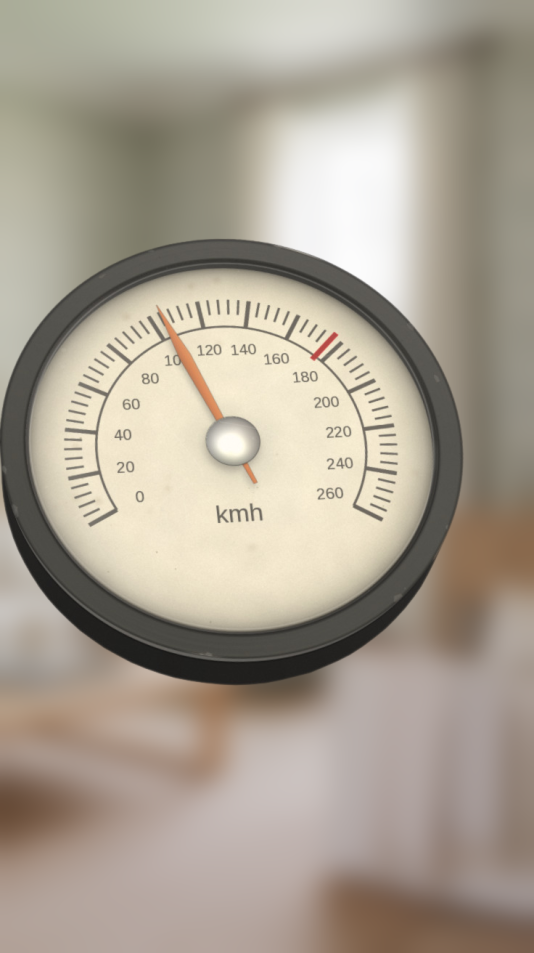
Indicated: 104 (km/h)
